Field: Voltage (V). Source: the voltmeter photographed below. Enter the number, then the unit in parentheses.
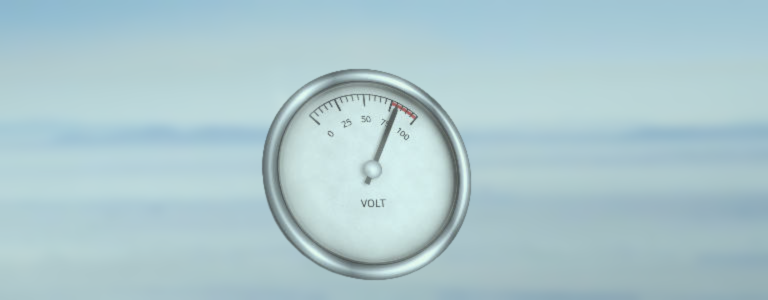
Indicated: 80 (V)
